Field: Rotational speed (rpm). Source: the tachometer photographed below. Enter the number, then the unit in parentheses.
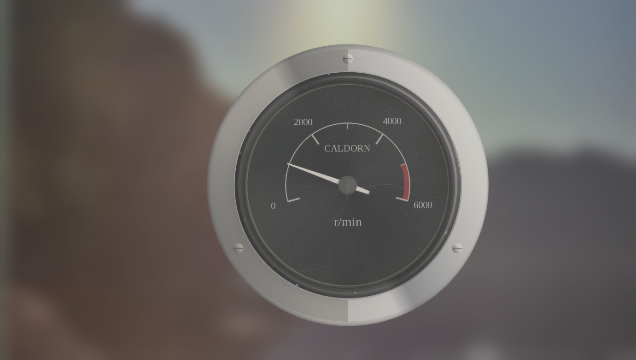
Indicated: 1000 (rpm)
